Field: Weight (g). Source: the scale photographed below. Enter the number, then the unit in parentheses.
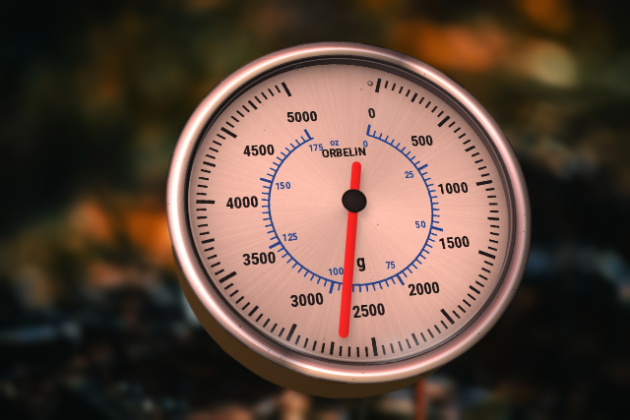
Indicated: 2700 (g)
